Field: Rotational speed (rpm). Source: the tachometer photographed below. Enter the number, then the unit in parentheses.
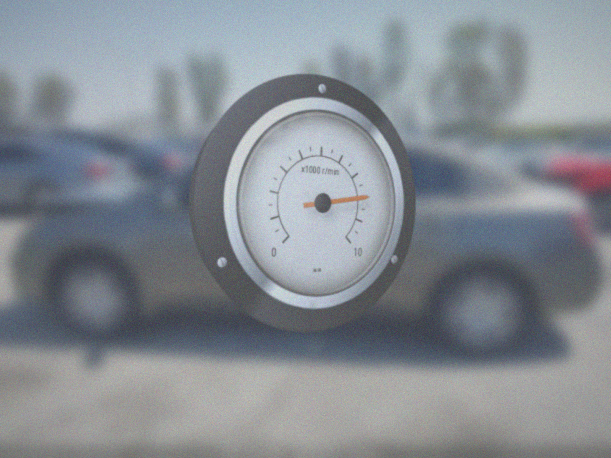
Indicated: 8000 (rpm)
